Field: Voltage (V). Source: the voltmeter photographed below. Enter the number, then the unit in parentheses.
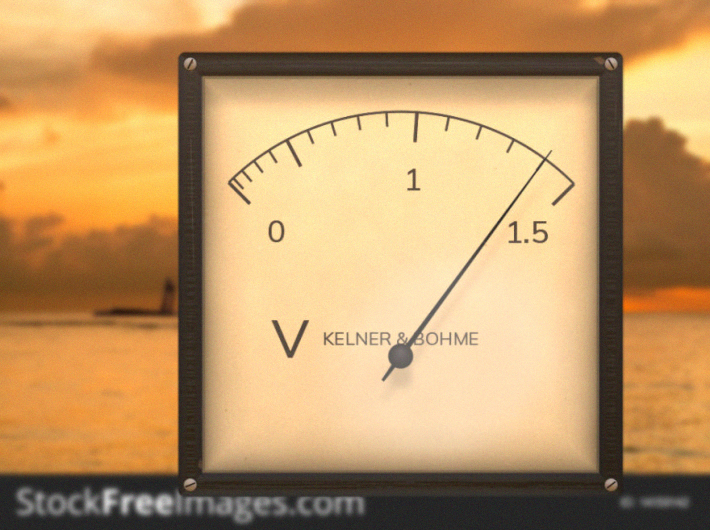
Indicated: 1.4 (V)
